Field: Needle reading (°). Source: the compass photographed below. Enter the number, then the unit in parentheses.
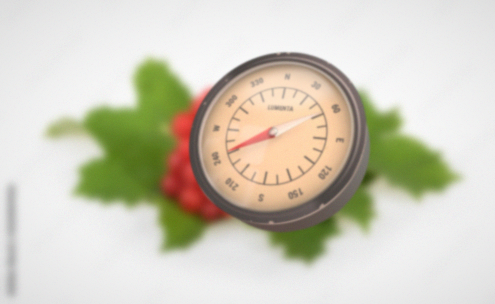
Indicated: 240 (°)
